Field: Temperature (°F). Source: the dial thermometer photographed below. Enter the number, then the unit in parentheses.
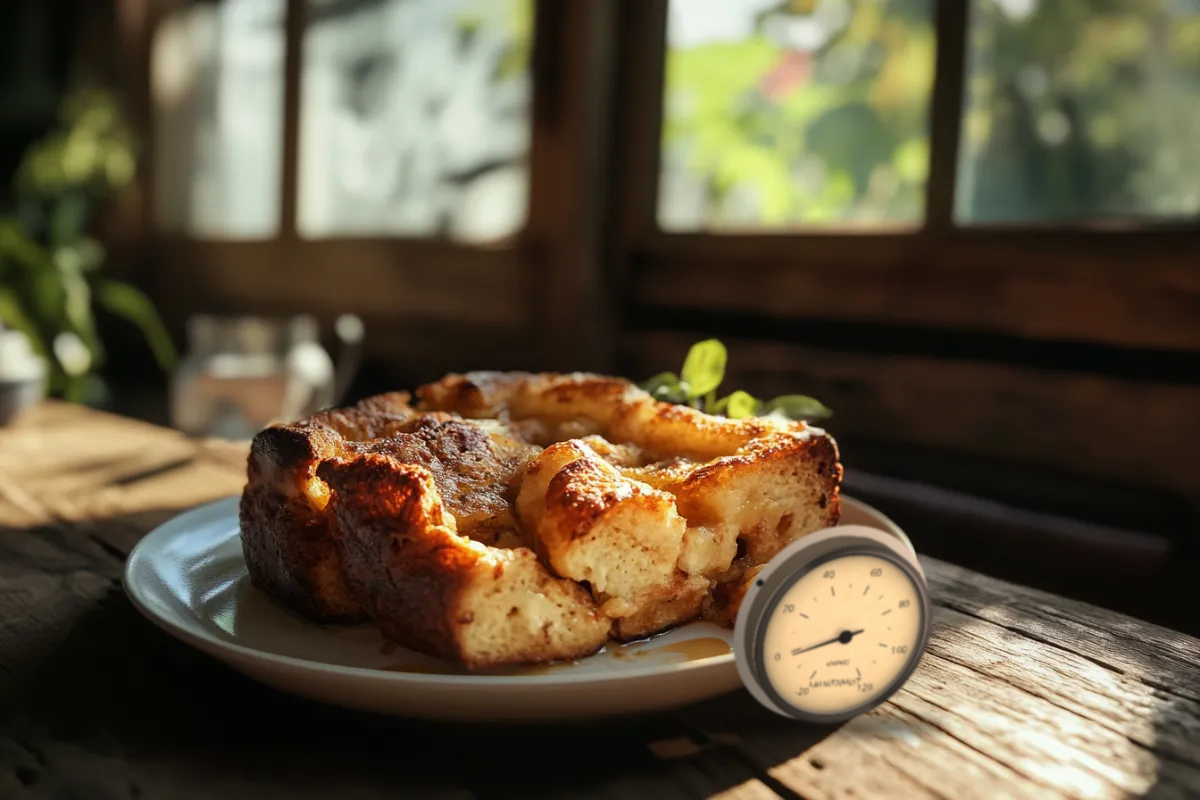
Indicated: 0 (°F)
